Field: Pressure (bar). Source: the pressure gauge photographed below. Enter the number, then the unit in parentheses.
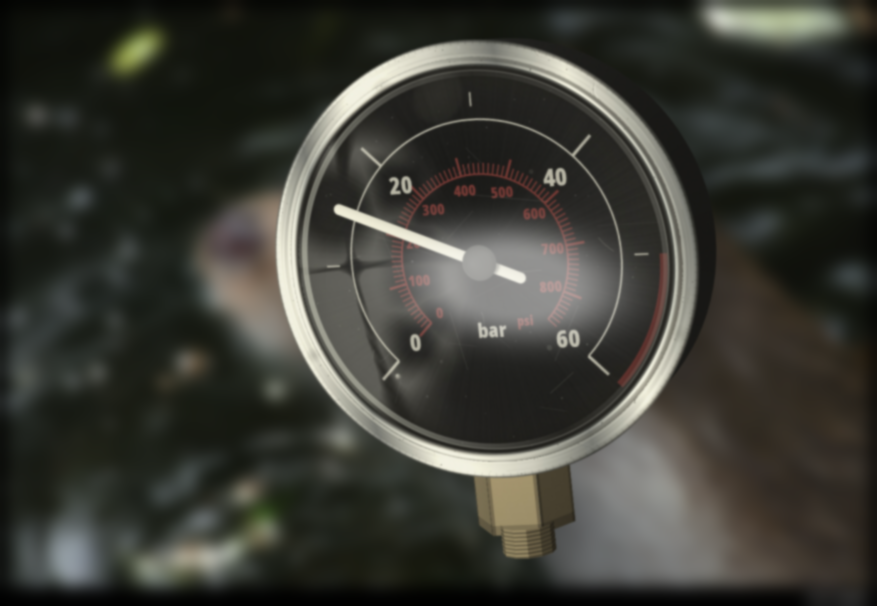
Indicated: 15 (bar)
